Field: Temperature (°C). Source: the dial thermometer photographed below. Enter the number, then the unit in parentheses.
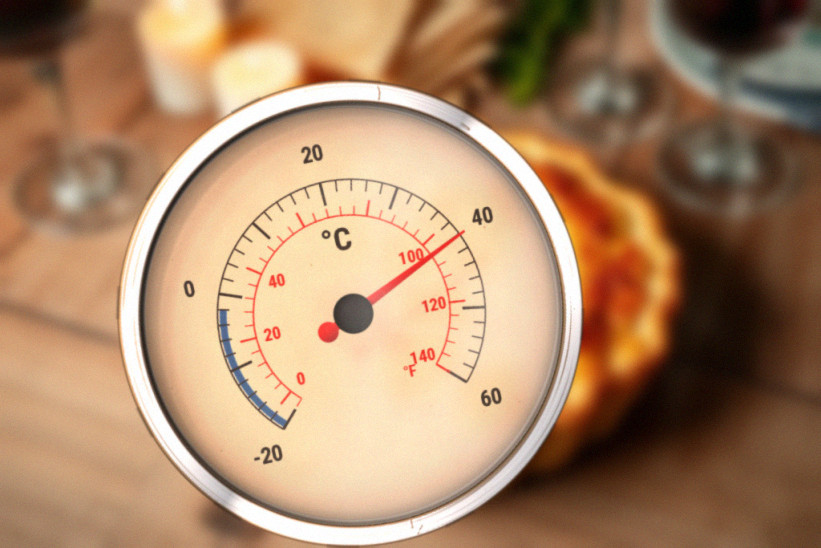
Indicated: 40 (°C)
